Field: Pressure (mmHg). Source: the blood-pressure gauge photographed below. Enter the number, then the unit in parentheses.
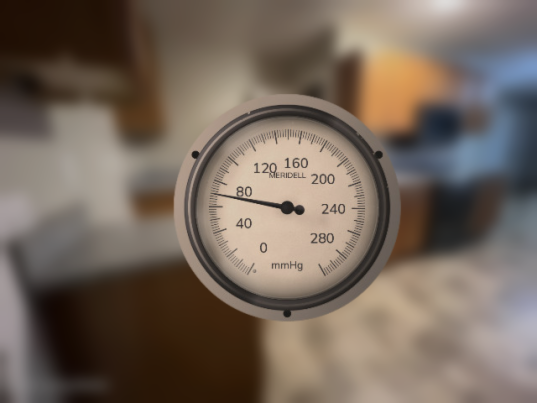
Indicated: 70 (mmHg)
